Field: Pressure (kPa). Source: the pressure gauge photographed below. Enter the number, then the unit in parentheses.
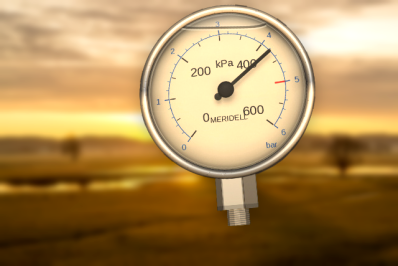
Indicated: 425 (kPa)
